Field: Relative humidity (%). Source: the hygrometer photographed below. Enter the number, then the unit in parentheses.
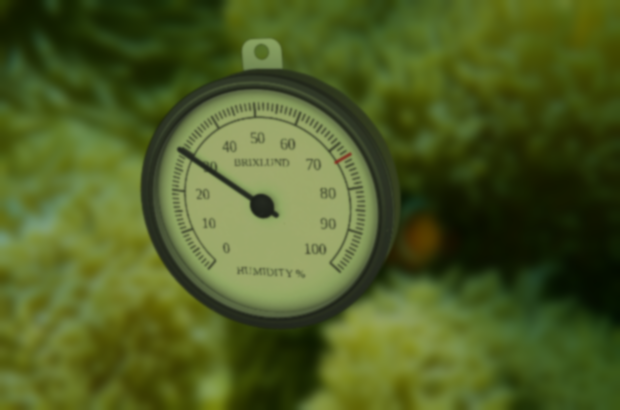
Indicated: 30 (%)
